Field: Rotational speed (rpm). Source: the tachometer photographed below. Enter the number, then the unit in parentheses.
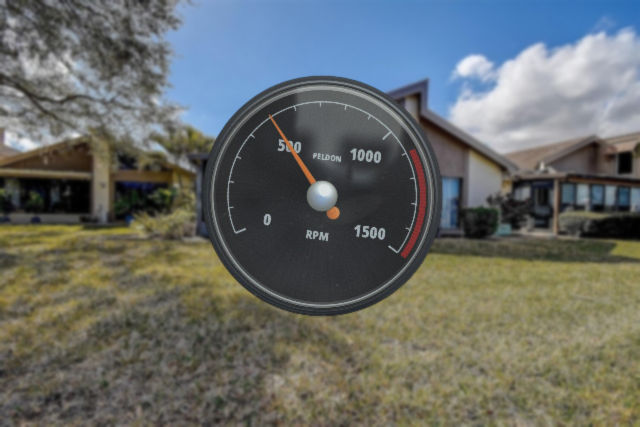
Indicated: 500 (rpm)
